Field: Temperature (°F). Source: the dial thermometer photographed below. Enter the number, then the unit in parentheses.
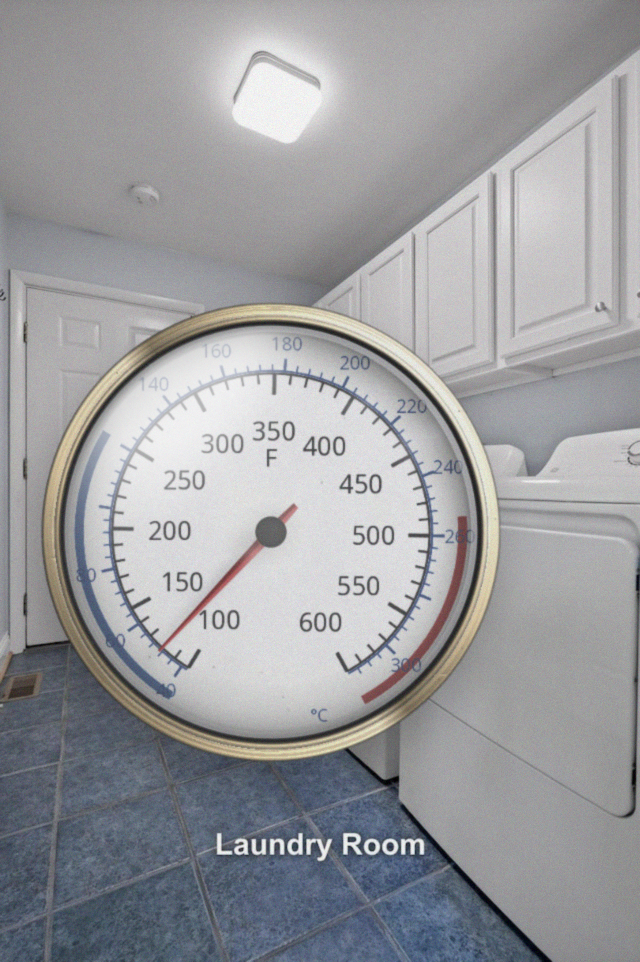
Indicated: 120 (°F)
